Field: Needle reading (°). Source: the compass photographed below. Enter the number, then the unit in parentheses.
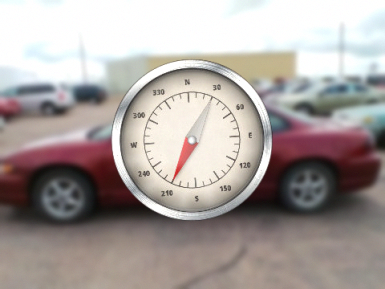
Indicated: 210 (°)
